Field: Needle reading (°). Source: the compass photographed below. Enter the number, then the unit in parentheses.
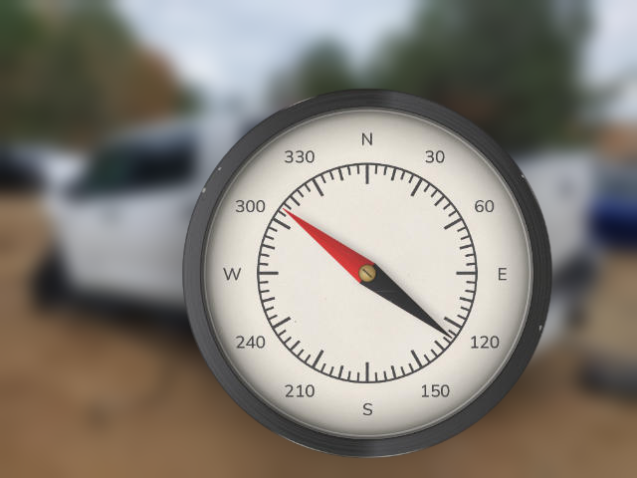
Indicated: 307.5 (°)
